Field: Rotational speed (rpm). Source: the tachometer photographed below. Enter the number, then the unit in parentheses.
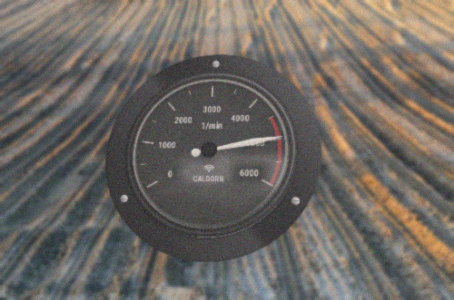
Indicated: 5000 (rpm)
